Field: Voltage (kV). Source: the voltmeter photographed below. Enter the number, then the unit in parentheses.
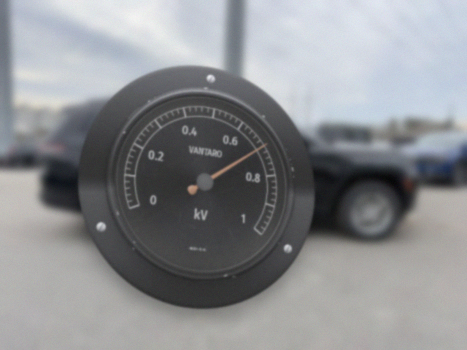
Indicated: 0.7 (kV)
